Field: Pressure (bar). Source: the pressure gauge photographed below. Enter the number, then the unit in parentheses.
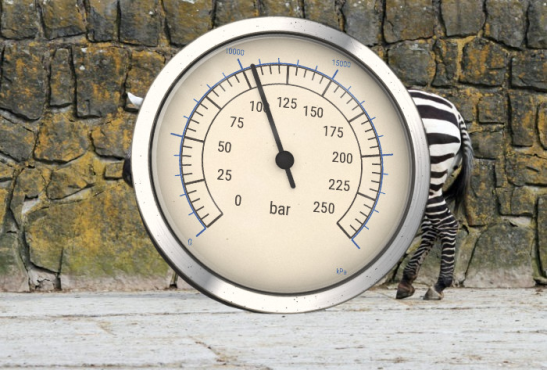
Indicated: 105 (bar)
